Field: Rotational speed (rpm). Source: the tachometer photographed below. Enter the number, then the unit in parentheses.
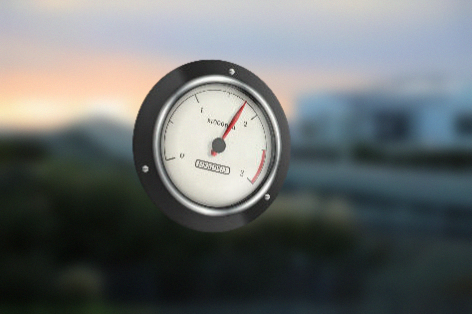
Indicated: 1750 (rpm)
